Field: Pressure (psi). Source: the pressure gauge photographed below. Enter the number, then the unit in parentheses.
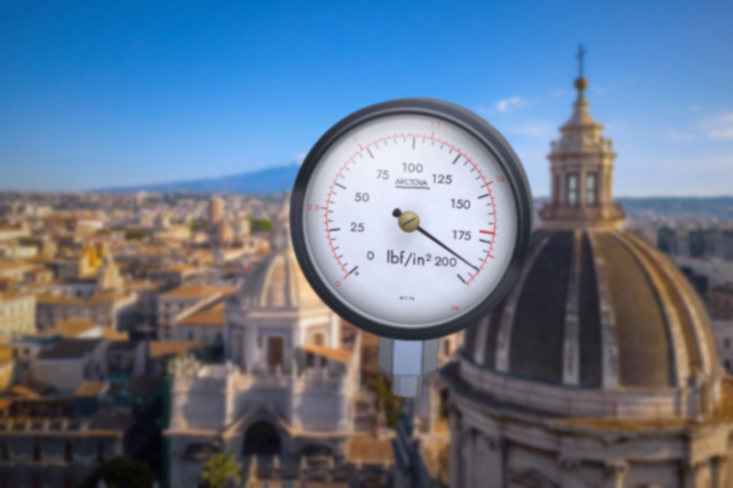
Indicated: 190 (psi)
